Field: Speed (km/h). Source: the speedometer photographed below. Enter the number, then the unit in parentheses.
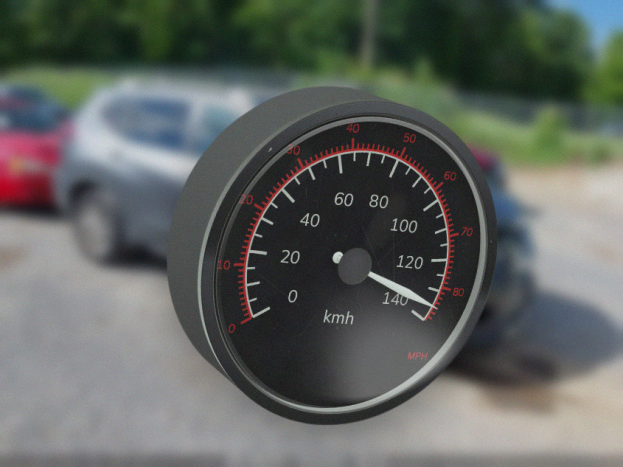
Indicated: 135 (km/h)
